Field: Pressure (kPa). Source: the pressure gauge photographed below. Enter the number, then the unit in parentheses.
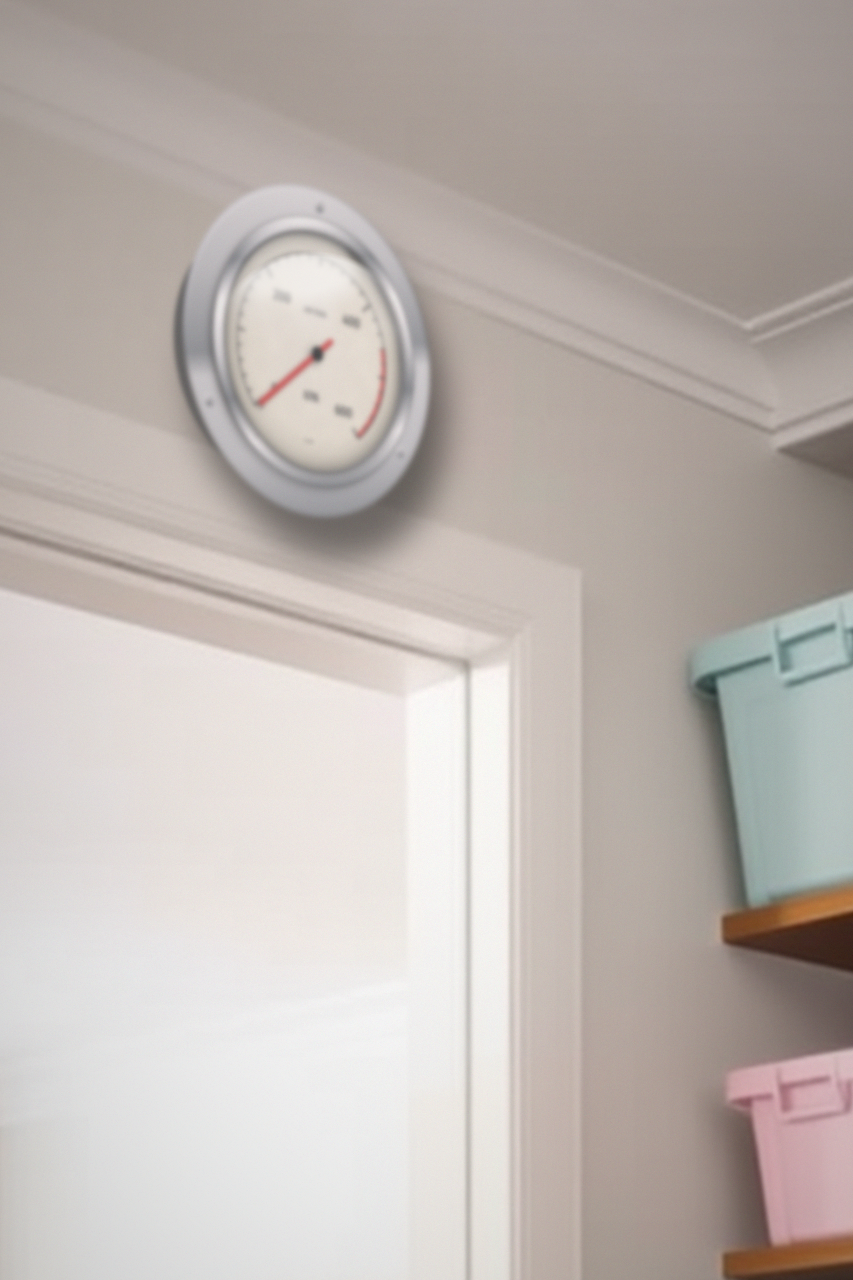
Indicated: 0 (kPa)
